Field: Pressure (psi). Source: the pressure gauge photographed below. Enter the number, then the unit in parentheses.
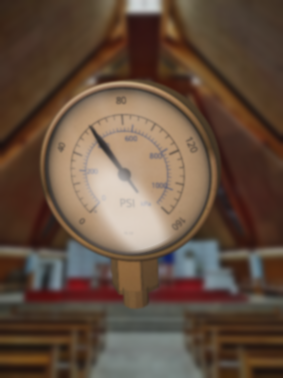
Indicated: 60 (psi)
